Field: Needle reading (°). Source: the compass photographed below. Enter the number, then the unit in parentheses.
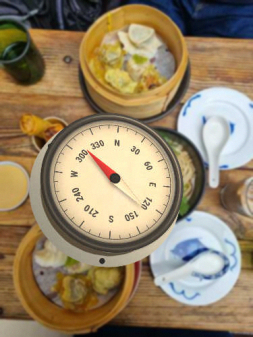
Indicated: 310 (°)
